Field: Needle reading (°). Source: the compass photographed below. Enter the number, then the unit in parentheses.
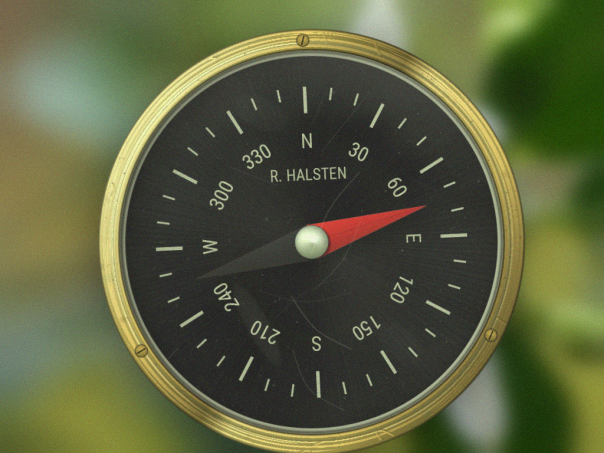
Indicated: 75 (°)
